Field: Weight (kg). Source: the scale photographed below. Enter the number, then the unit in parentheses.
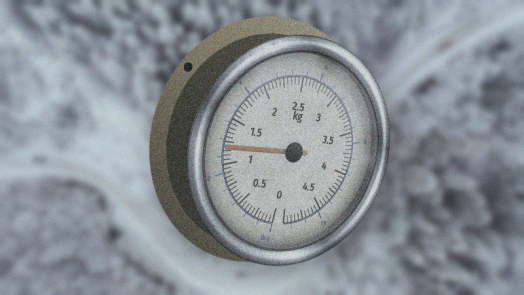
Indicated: 1.2 (kg)
